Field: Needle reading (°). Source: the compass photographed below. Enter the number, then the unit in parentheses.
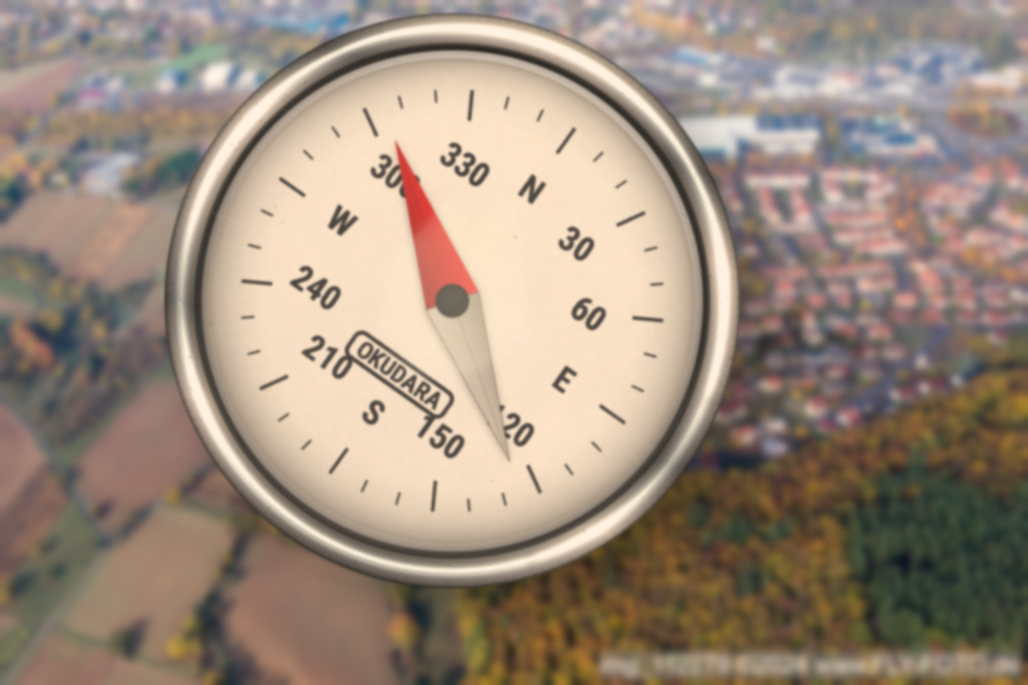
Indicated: 305 (°)
